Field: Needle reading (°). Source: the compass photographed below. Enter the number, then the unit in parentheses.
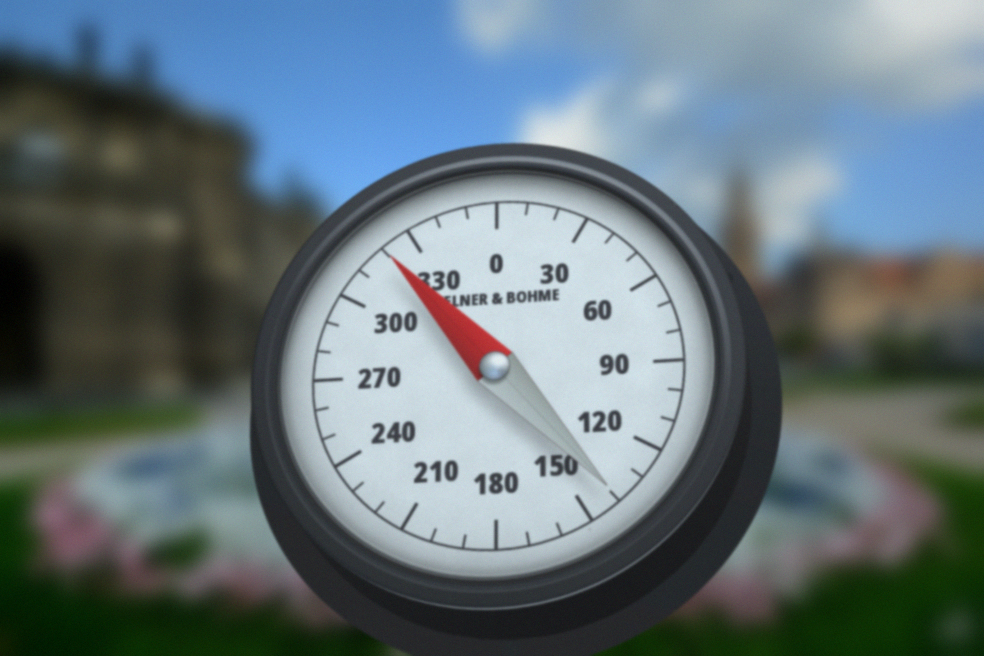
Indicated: 320 (°)
